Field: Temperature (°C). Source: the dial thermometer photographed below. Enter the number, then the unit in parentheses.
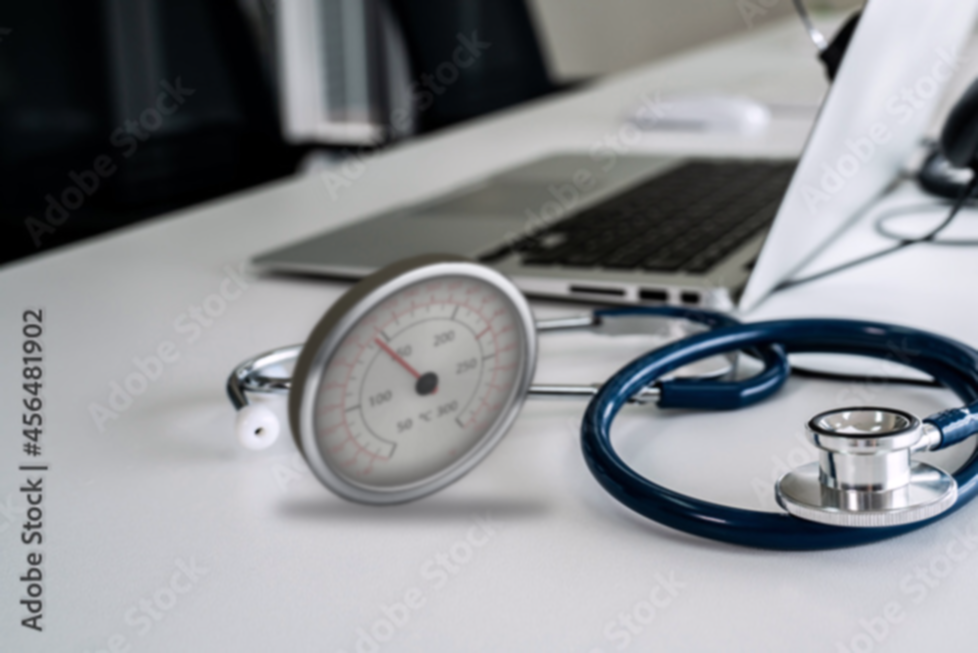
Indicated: 145 (°C)
